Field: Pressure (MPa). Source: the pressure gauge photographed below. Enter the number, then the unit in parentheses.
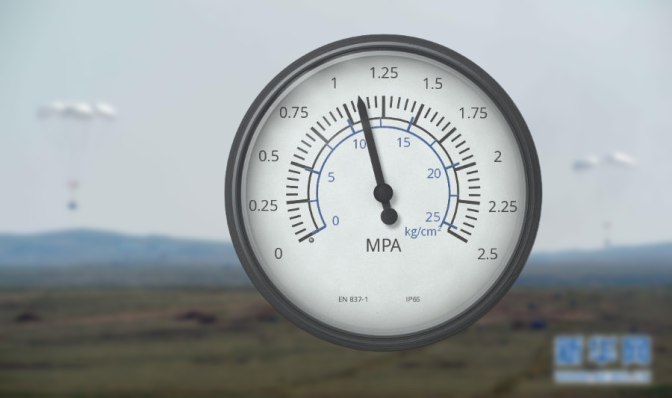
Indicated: 1.1 (MPa)
